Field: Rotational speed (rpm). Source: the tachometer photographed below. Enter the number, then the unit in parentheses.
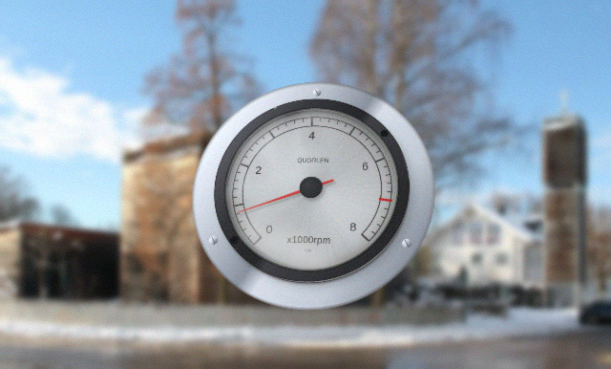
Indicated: 800 (rpm)
